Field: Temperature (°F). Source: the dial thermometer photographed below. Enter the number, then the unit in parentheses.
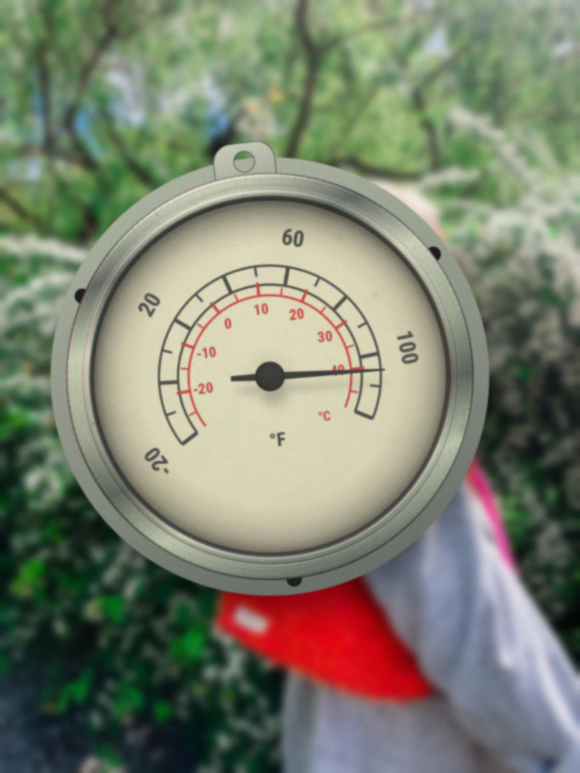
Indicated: 105 (°F)
